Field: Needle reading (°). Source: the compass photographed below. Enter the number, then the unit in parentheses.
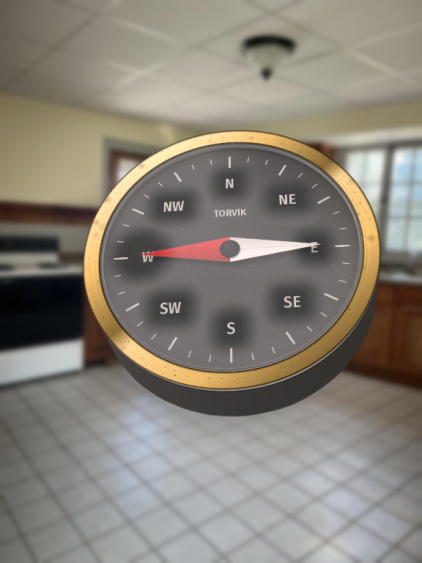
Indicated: 270 (°)
